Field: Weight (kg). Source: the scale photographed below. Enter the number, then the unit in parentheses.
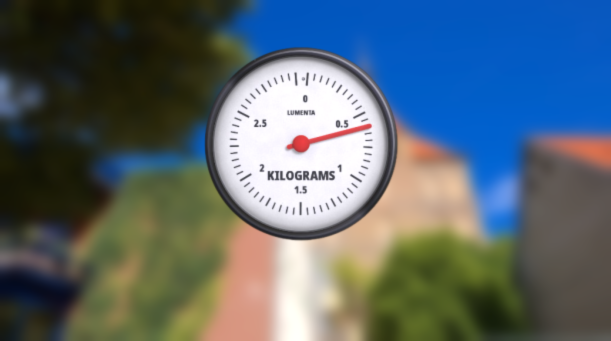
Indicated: 0.6 (kg)
